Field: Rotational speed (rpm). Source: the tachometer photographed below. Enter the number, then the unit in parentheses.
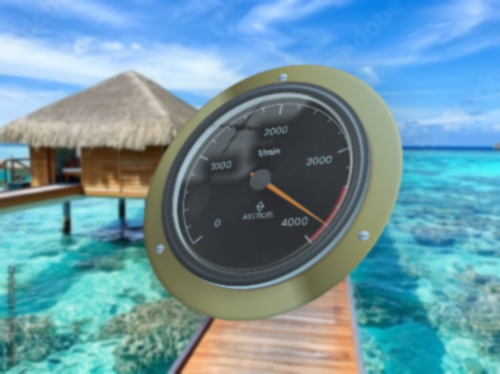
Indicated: 3800 (rpm)
